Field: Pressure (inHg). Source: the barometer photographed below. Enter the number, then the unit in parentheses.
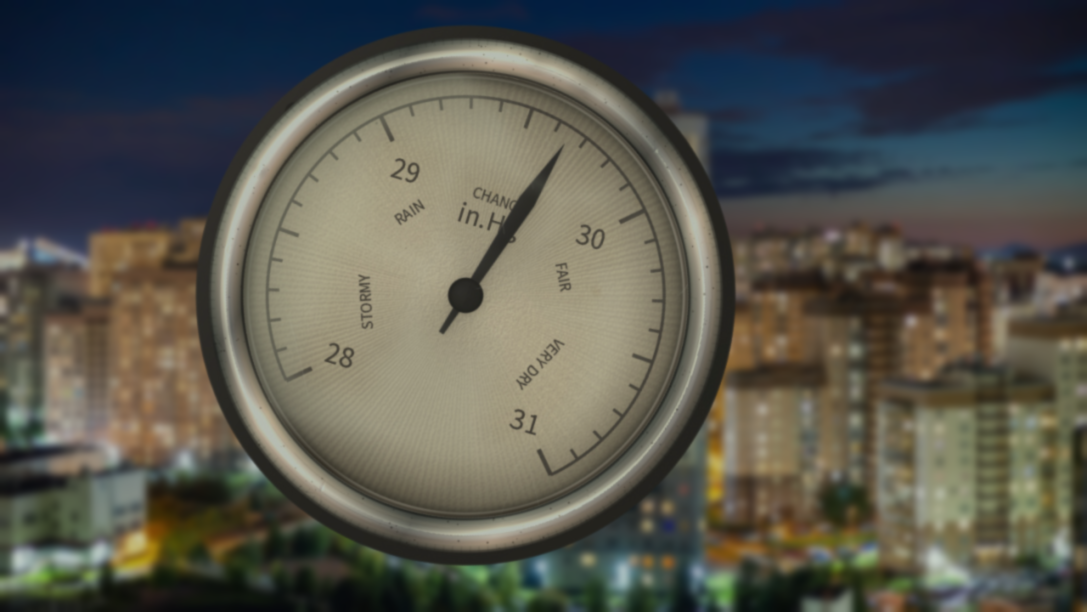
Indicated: 29.65 (inHg)
